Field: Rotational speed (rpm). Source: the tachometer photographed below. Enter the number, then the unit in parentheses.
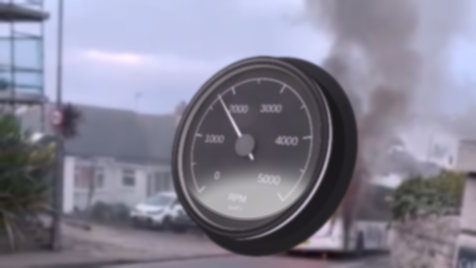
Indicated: 1750 (rpm)
